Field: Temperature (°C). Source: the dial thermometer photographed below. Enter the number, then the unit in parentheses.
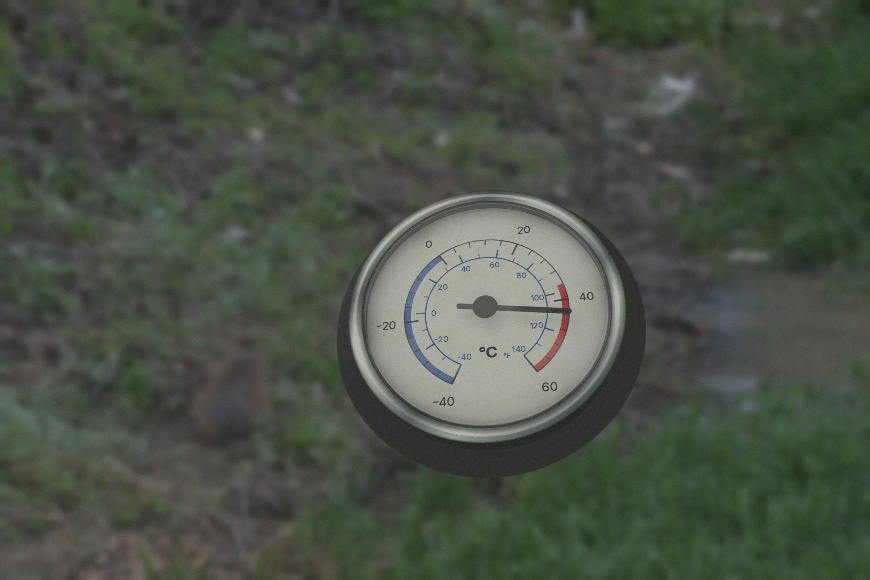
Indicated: 44 (°C)
